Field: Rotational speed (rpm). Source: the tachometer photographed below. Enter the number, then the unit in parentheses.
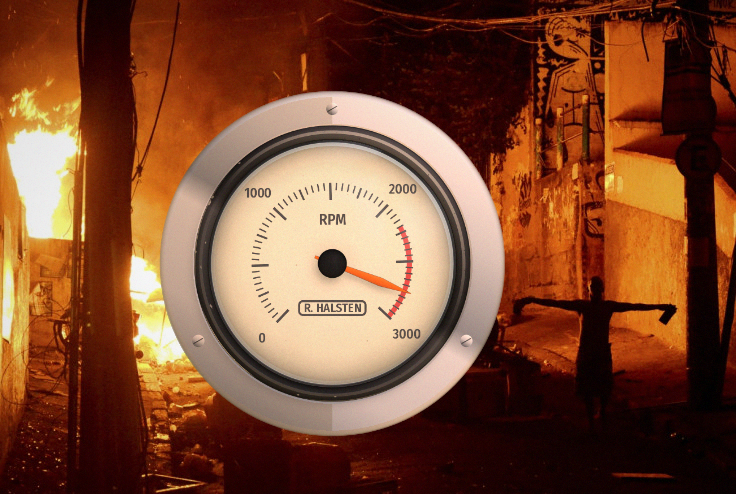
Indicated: 2750 (rpm)
